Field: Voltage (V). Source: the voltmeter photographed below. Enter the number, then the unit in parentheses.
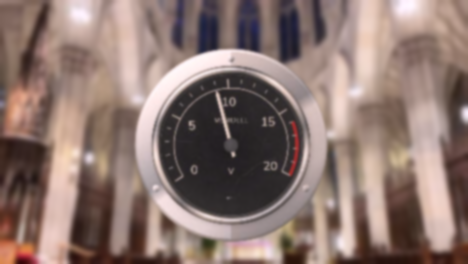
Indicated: 9 (V)
